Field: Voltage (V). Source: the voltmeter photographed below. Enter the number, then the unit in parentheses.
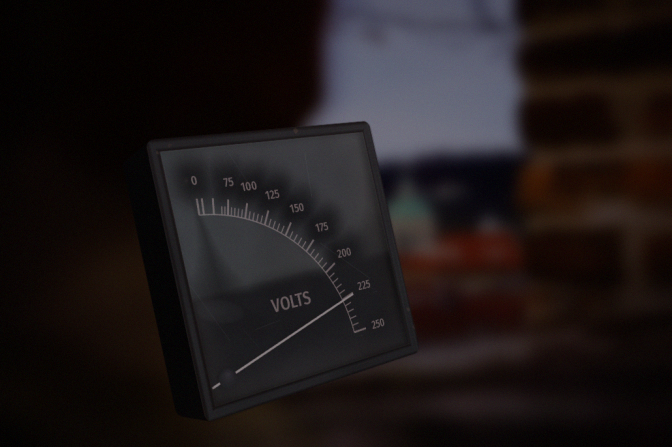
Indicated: 225 (V)
